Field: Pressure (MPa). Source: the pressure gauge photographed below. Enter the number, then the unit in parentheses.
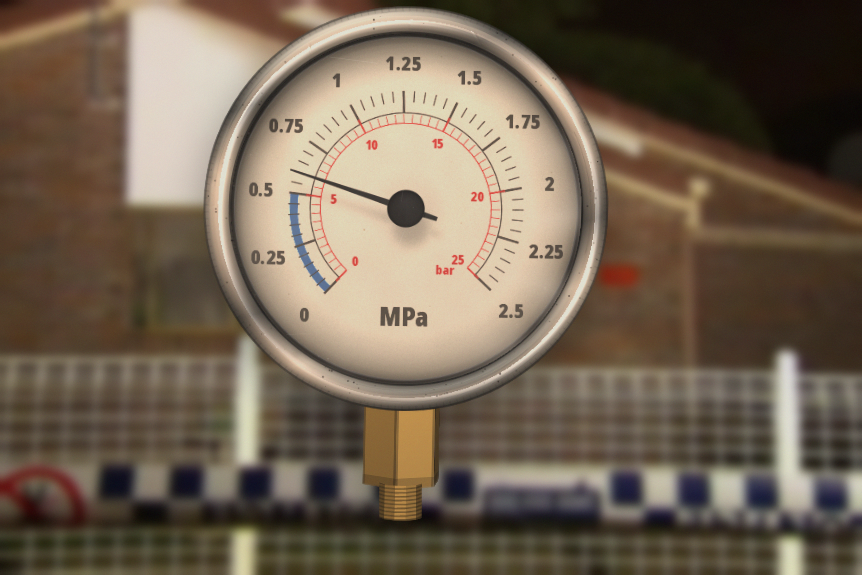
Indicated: 0.6 (MPa)
